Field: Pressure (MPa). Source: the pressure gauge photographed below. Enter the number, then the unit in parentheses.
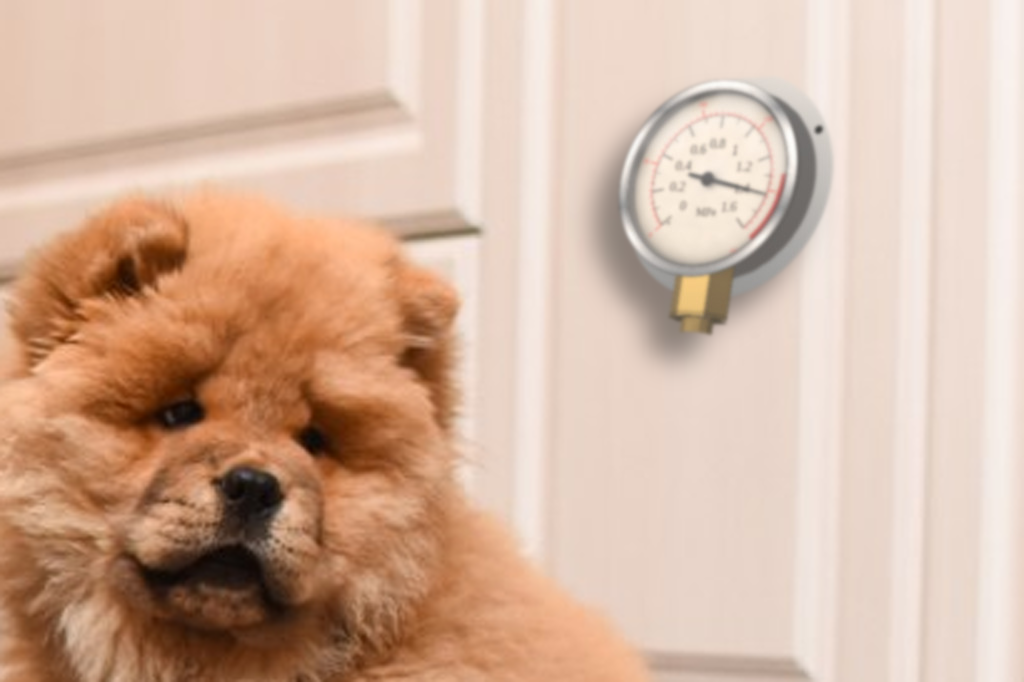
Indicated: 1.4 (MPa)
